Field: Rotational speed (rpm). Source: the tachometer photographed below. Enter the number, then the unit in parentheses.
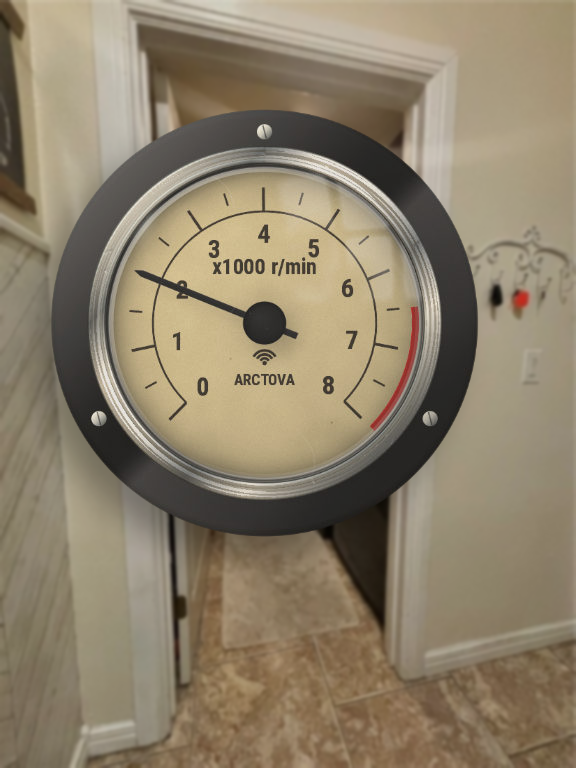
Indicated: 2000 (rpm)
